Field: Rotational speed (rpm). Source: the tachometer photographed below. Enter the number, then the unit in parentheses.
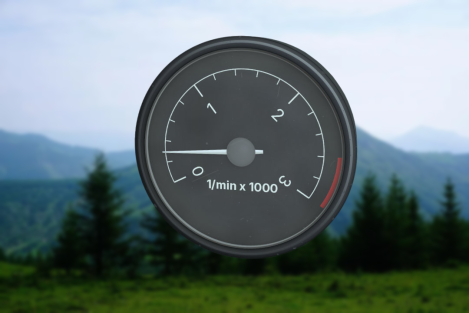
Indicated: 300 (rpm)
